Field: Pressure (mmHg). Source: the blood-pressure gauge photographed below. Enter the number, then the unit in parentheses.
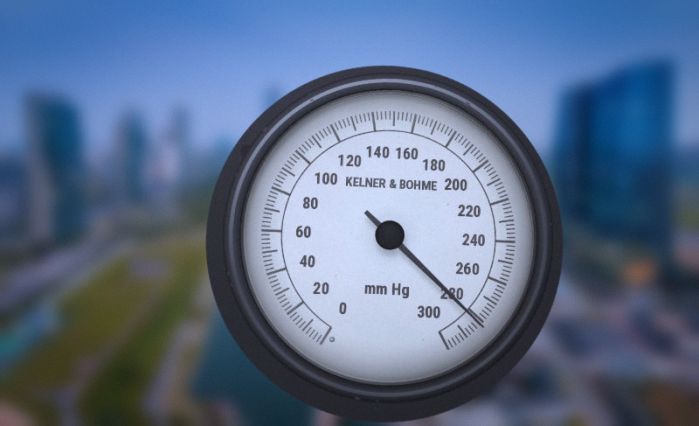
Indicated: 282 (mmHg)
